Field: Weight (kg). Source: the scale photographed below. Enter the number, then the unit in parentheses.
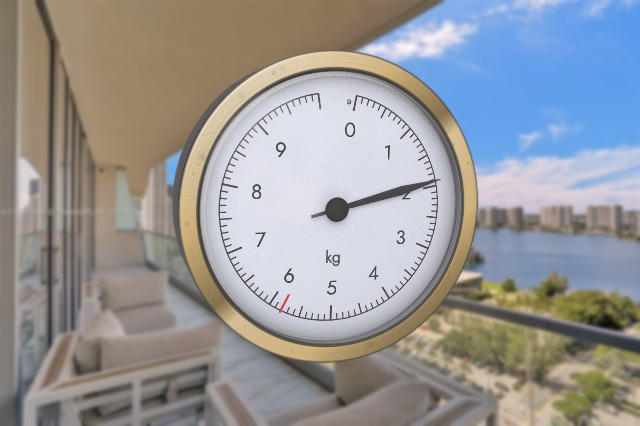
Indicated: 1.9 (kg)
